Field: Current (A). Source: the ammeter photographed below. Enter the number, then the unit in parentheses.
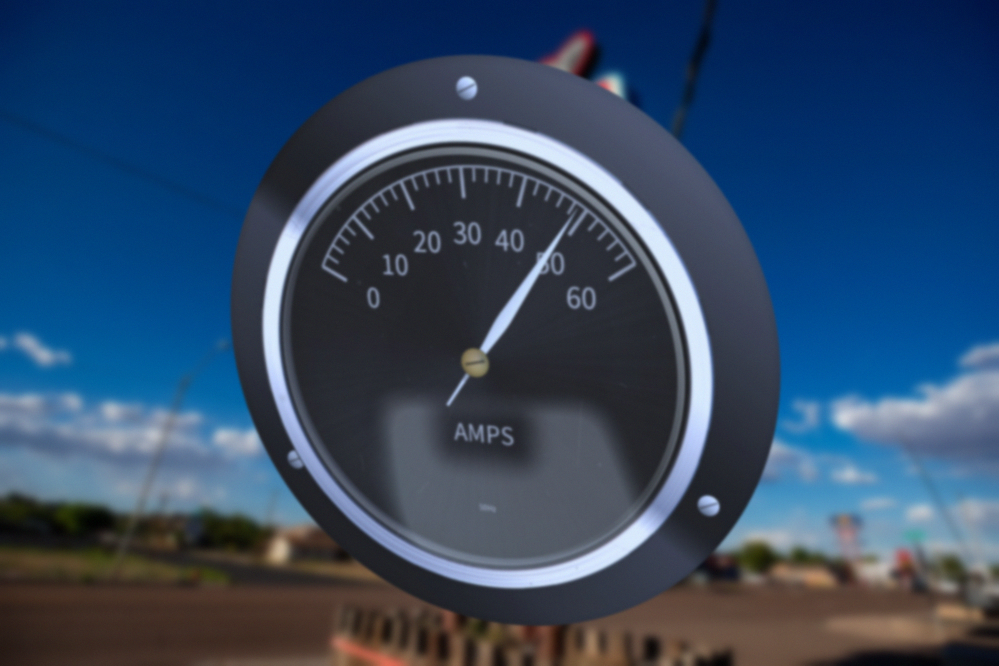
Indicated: 49 (A)
